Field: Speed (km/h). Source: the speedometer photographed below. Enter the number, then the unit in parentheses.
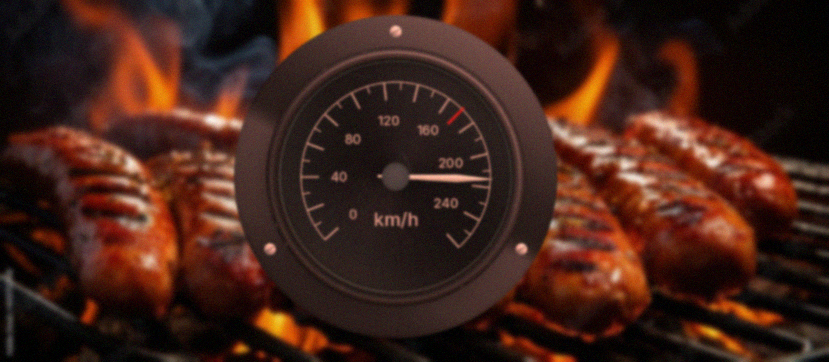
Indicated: 215 (km/h)
